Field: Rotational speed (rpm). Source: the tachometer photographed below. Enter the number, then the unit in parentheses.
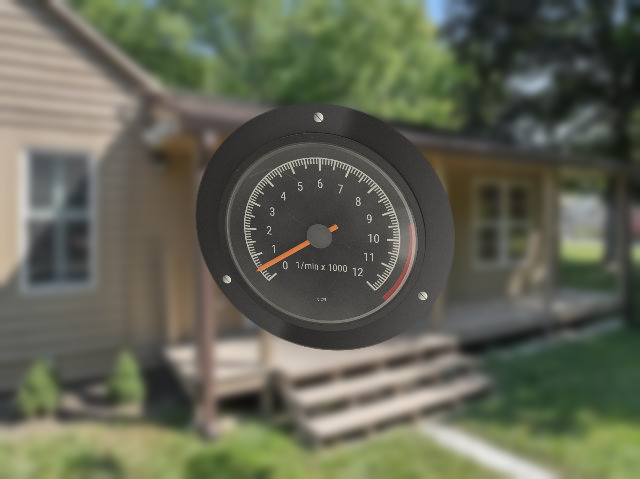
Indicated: 500 (rpm)
